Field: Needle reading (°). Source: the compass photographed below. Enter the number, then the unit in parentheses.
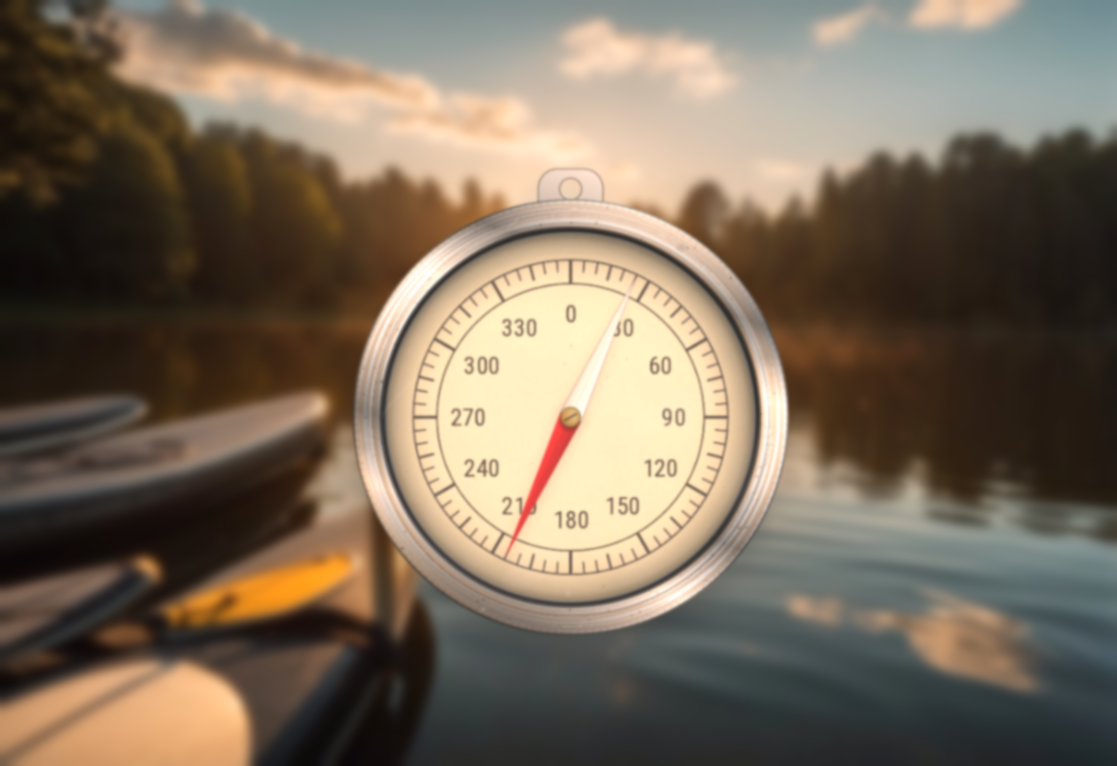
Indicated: 205 (°)
